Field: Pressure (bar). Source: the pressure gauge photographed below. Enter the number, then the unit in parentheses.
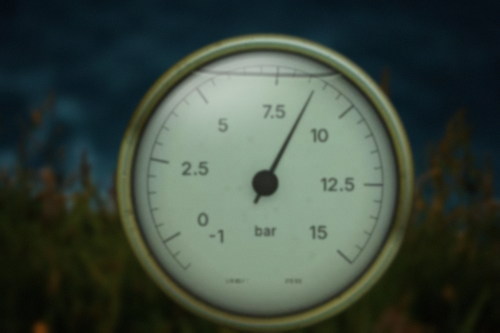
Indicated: 8.75 (bar)
